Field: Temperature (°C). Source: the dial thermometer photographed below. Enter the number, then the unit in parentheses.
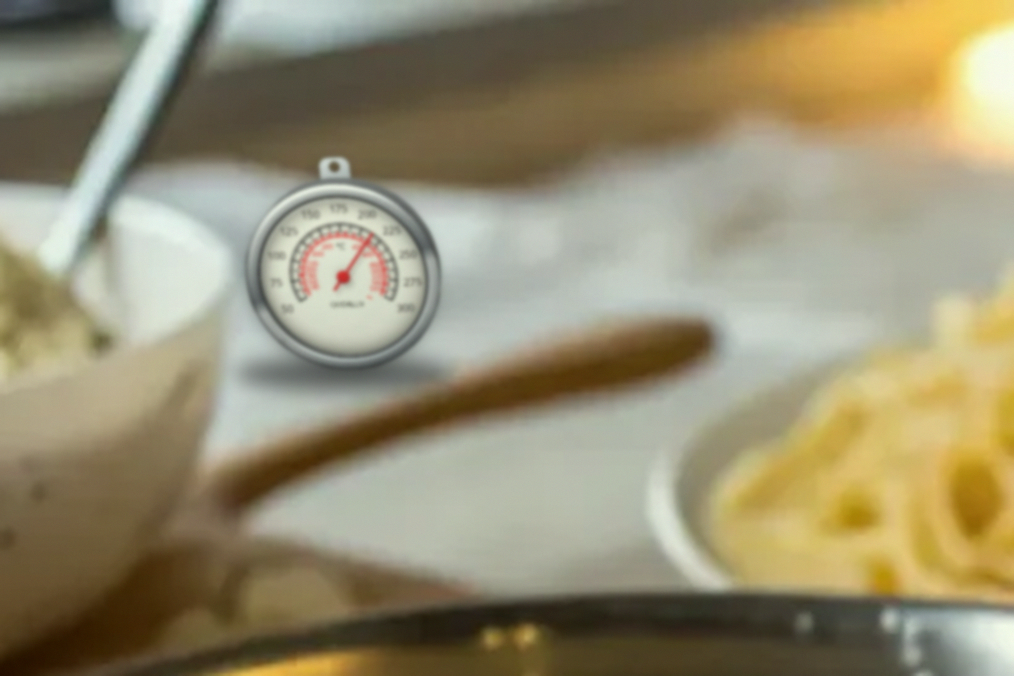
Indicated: 212.5 (°C)
